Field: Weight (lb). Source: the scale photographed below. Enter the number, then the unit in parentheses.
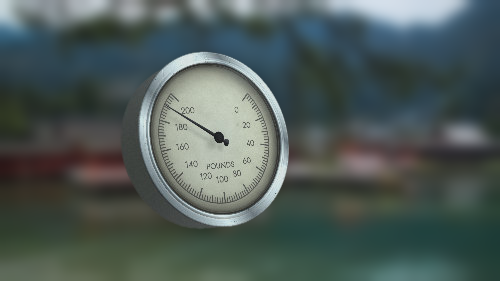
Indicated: 190 (lb)
